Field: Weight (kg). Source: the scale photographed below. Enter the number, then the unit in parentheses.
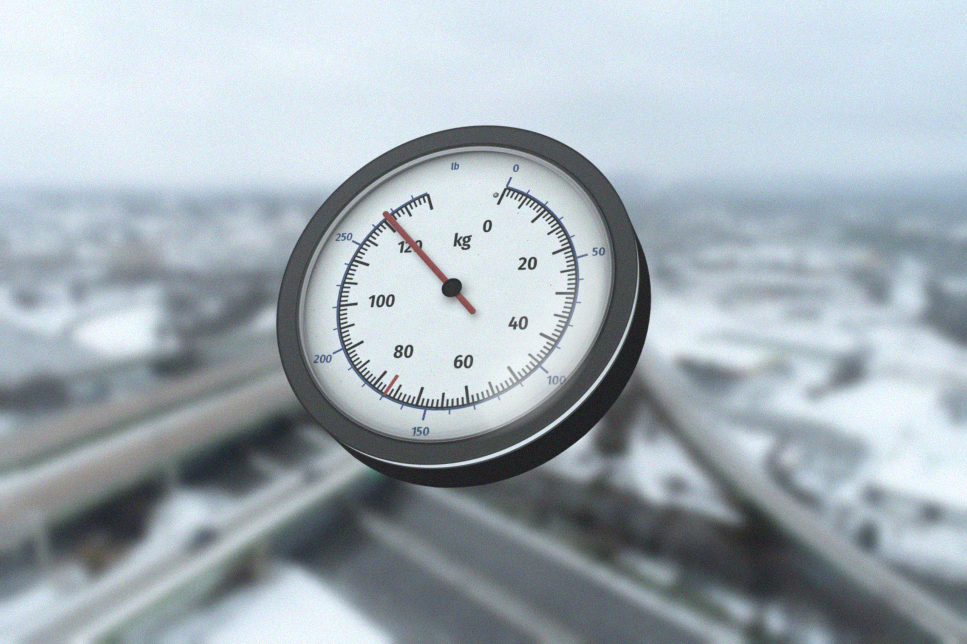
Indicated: 121 (kg)
